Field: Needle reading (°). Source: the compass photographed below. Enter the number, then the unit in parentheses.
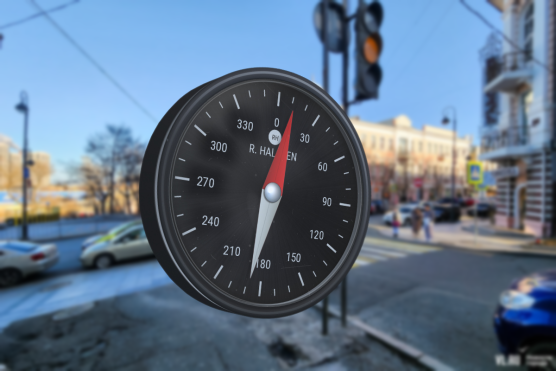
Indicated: 10 (°)
